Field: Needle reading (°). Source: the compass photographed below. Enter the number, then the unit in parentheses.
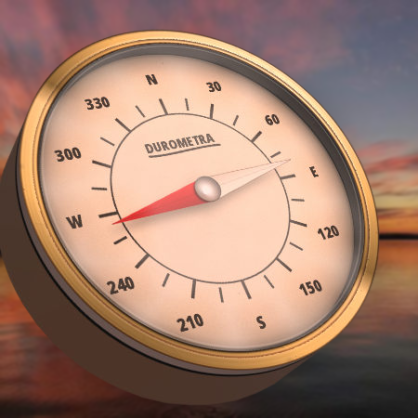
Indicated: 262.5 (°)
